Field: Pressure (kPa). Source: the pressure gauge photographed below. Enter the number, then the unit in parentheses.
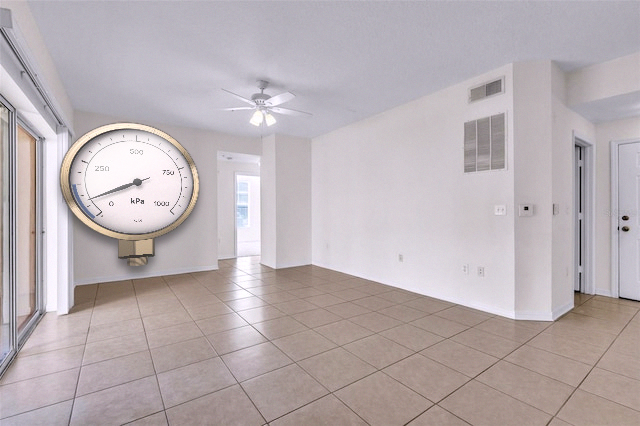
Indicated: 75 (kPa)
